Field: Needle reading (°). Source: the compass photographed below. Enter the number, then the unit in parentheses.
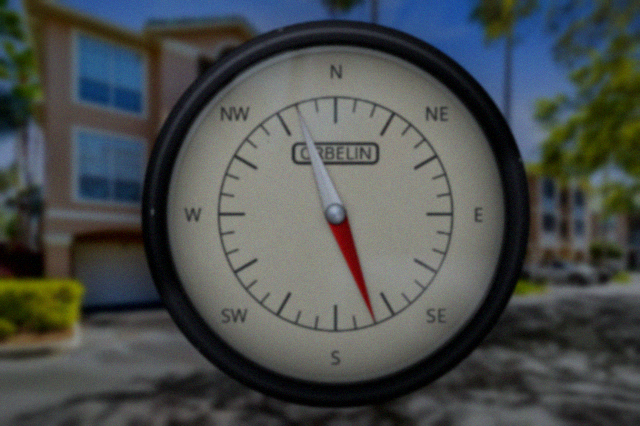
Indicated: 160 (°)
